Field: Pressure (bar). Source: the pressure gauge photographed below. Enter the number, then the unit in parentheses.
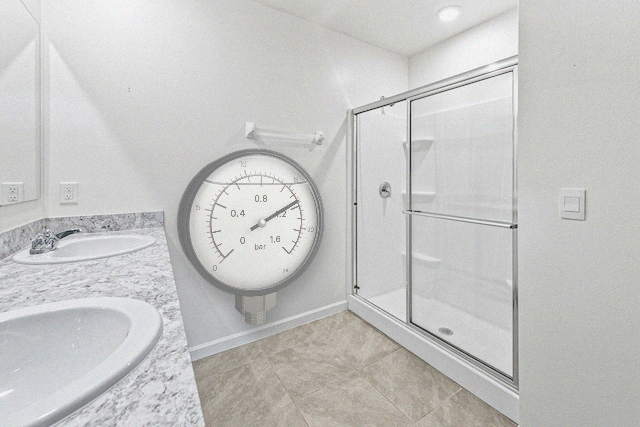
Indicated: 1.15 (bar)
